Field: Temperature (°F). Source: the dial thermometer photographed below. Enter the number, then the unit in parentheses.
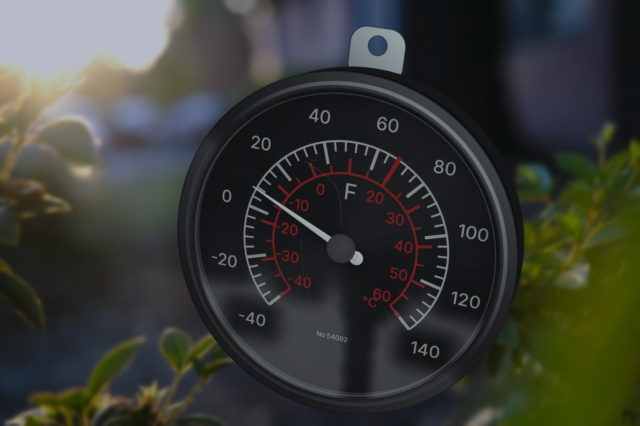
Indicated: 8 (°F)
